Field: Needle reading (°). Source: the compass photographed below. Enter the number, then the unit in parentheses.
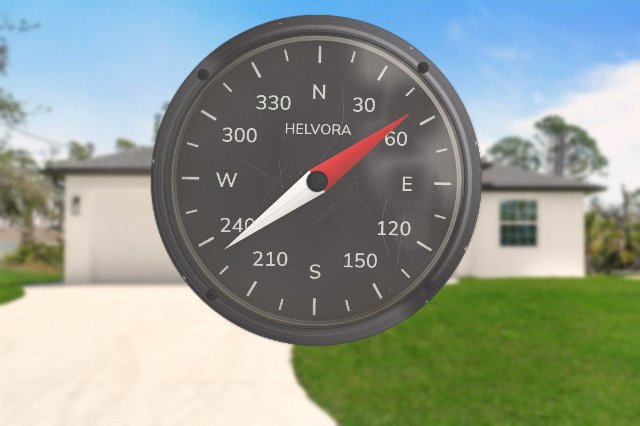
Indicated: 52.5 (°)
